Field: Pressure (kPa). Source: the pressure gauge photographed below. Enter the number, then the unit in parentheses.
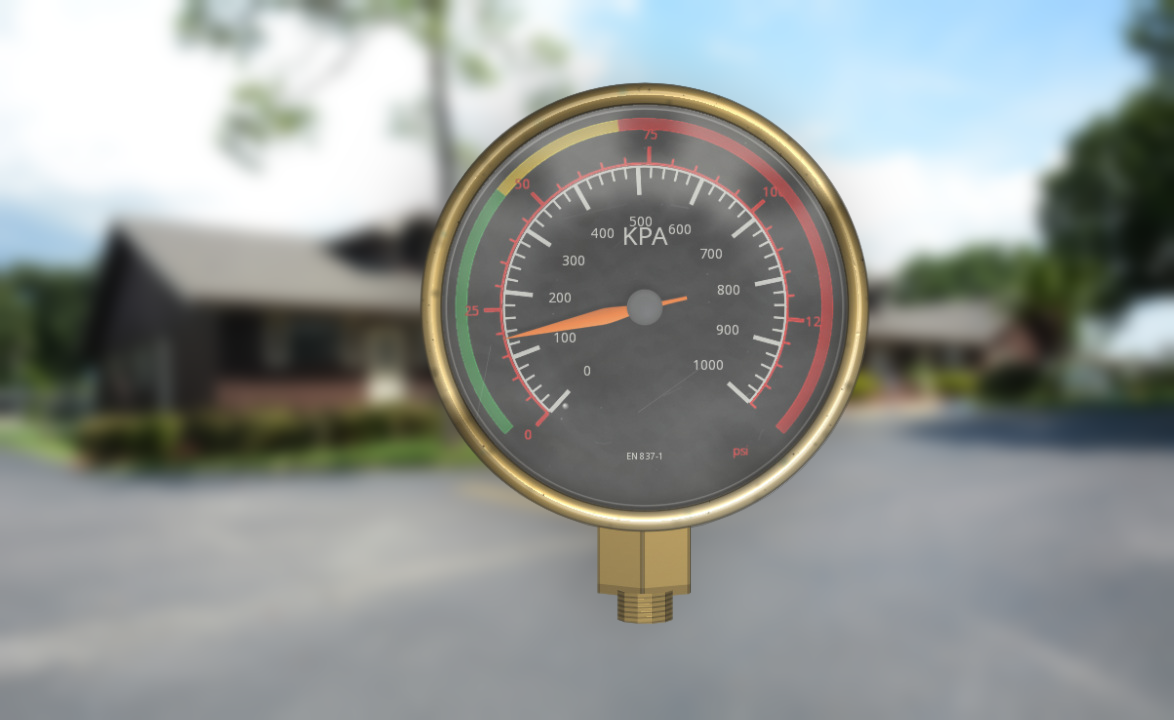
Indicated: 130 (kPa)
